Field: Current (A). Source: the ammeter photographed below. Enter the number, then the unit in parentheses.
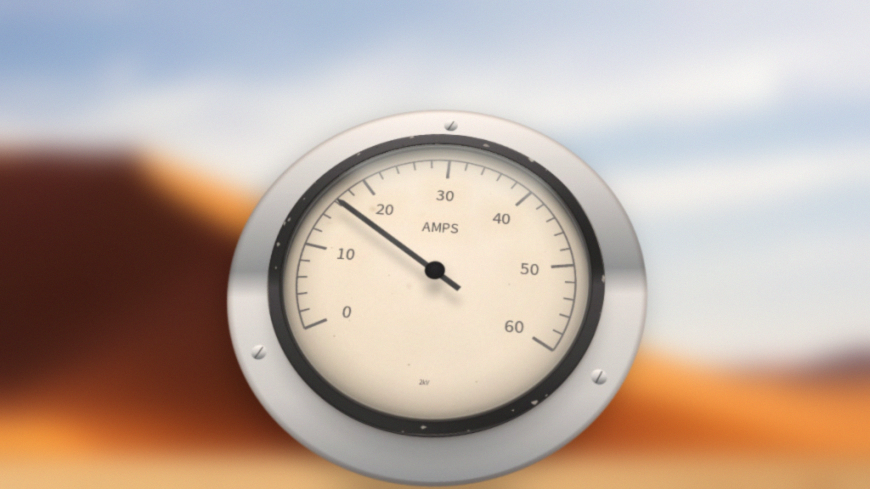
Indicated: 16 (A)
